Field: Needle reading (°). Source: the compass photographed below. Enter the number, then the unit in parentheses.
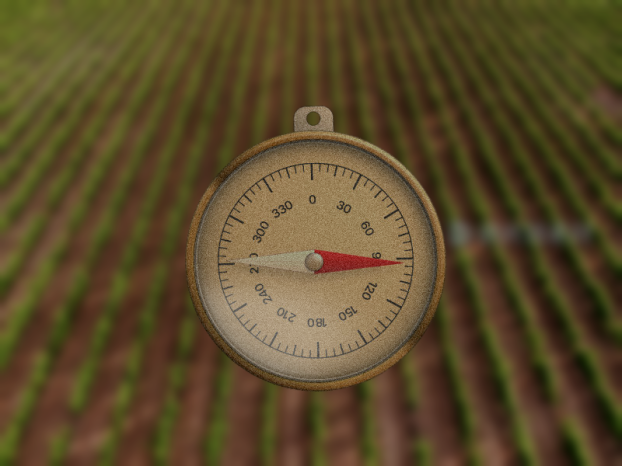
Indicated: 92.5 (°)
